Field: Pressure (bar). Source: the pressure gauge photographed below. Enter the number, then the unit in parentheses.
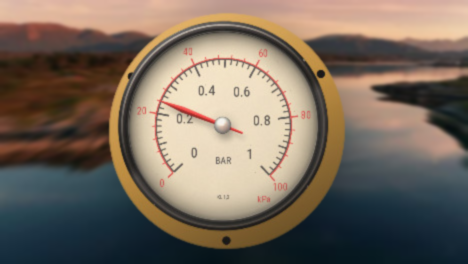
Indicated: 0.24 (bar)
